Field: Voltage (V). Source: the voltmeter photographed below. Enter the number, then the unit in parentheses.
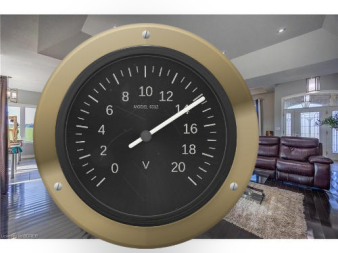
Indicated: 14.25 (V)
